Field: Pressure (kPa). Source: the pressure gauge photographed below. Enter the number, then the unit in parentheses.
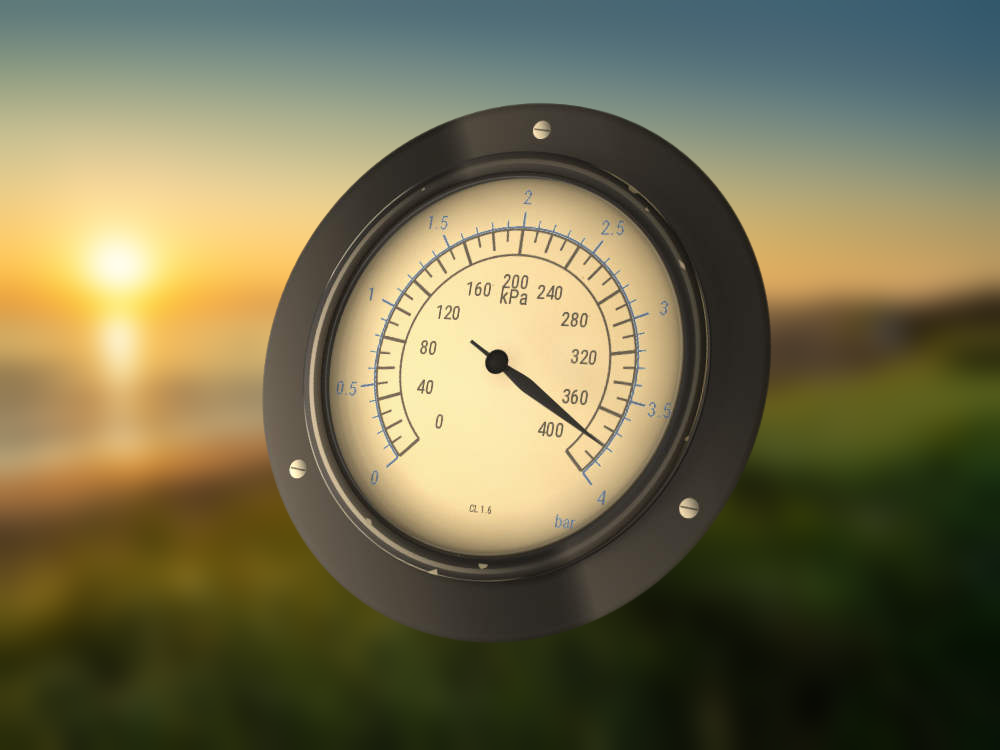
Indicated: 380 (kPa)
